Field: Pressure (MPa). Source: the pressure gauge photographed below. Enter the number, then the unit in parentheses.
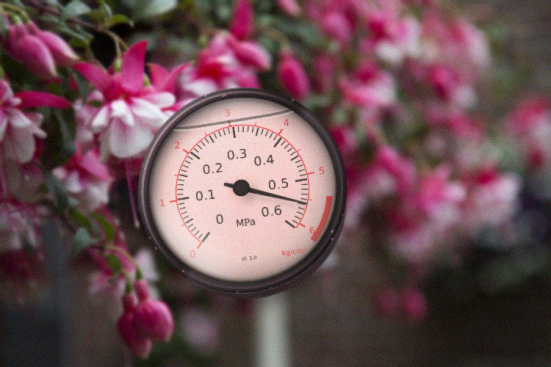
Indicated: 0.55 (MPa)
